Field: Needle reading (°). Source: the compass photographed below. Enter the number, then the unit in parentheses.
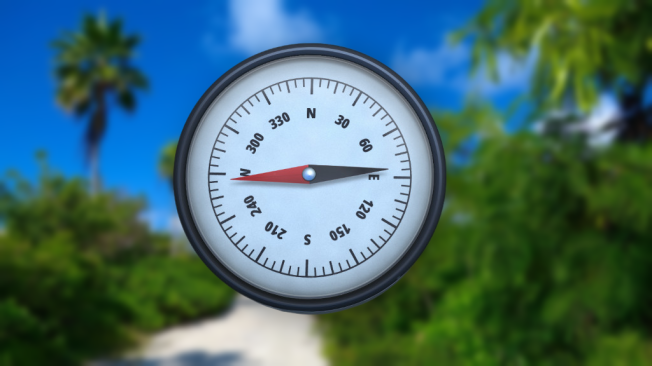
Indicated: 265 (°)
